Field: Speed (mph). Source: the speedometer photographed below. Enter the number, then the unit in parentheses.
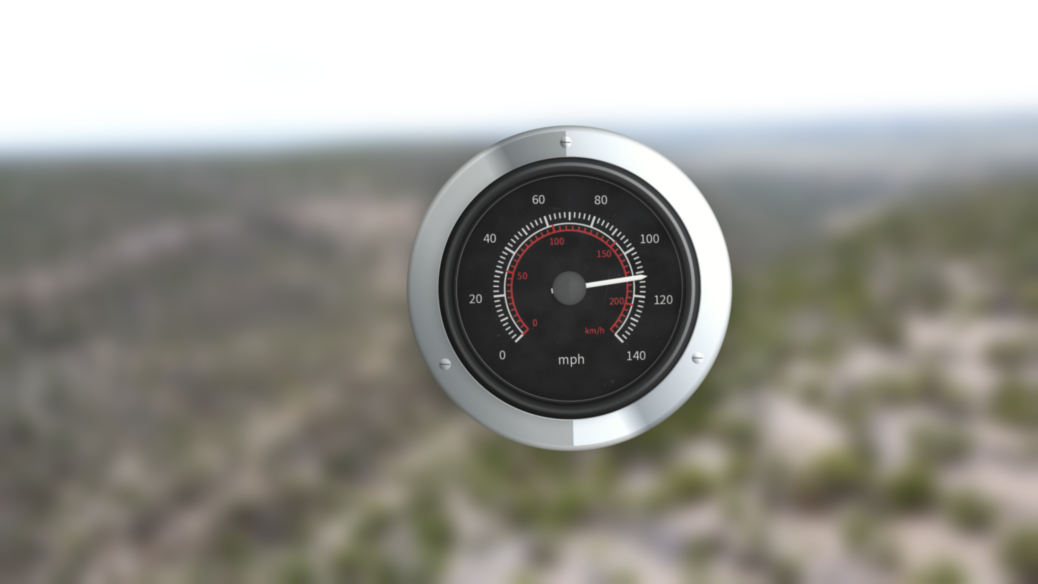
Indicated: 112 (mph)
